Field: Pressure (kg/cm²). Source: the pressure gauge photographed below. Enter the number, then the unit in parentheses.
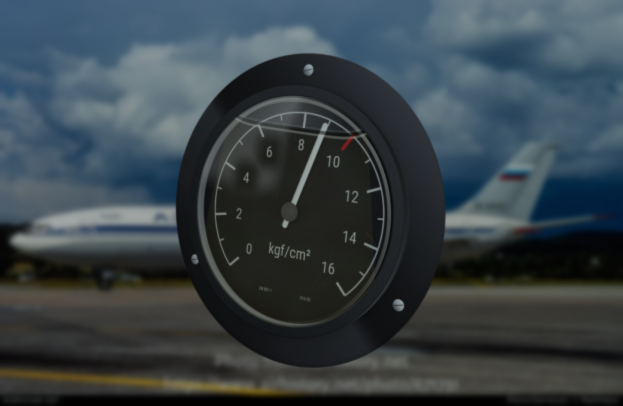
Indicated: 9 (kg/cm²)
